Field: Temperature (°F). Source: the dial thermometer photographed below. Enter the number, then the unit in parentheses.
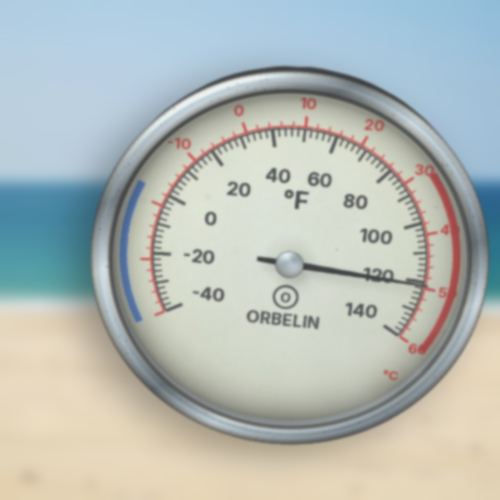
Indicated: 120 (°F)
